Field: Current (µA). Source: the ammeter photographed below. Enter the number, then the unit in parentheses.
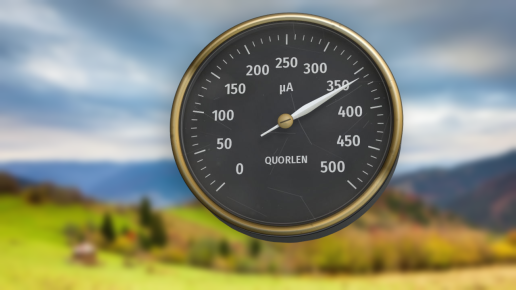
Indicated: 360 (µA)
